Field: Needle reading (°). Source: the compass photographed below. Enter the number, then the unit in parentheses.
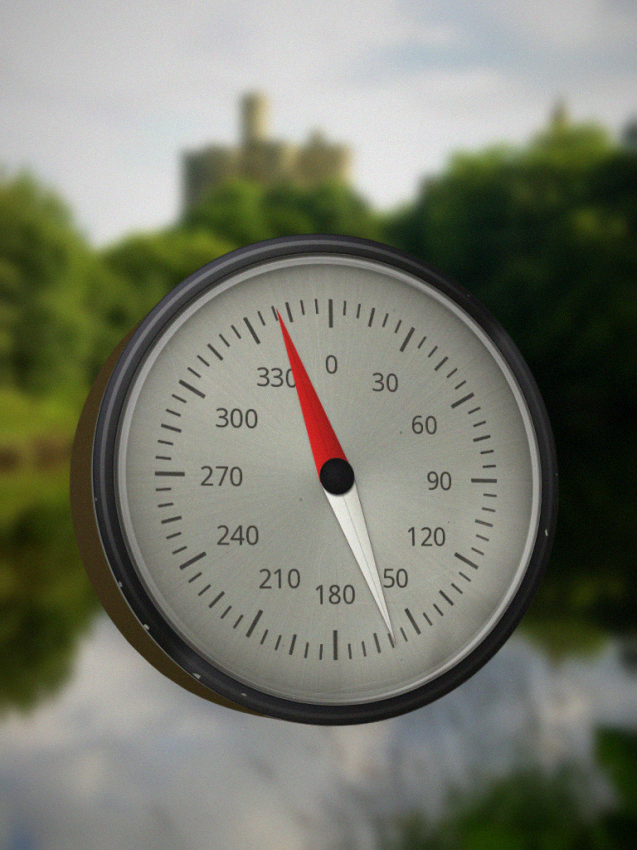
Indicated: 340 (°)
